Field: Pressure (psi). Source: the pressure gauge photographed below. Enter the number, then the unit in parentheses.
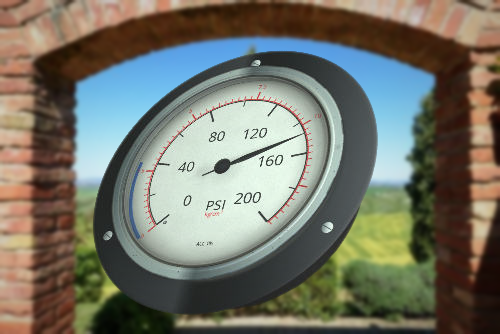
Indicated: 150 (psi)
